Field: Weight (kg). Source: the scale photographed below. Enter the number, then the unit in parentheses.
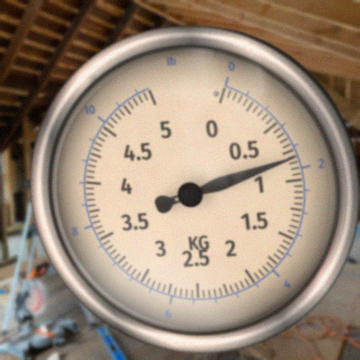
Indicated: 0.8 (kg)
